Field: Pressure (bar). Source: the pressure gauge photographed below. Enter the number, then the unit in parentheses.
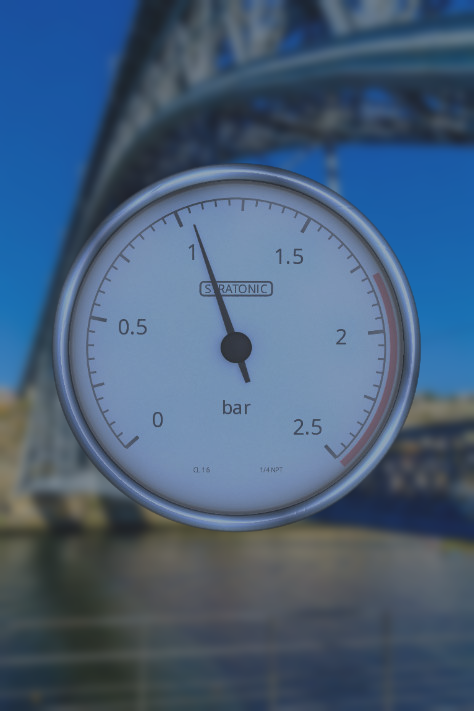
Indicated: 1.05 (bar)
